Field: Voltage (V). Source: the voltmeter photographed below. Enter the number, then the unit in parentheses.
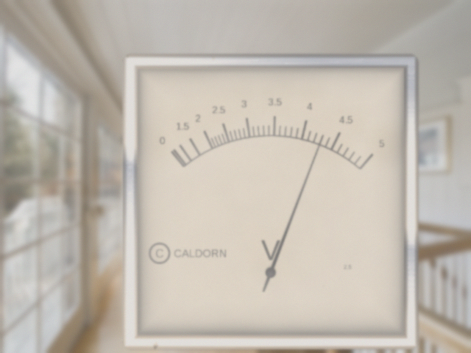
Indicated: 4.3 (V)
